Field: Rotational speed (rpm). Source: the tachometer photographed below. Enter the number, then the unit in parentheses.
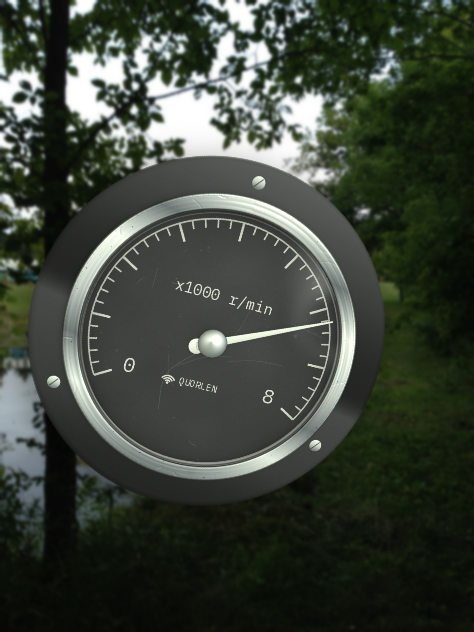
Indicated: 6200 (rpm)
